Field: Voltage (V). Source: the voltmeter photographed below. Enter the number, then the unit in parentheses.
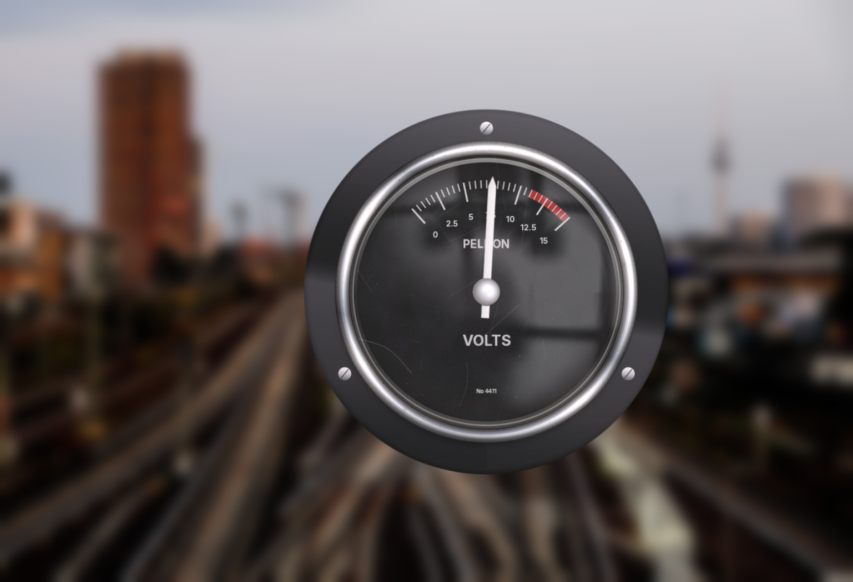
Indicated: 7.5 (V)
